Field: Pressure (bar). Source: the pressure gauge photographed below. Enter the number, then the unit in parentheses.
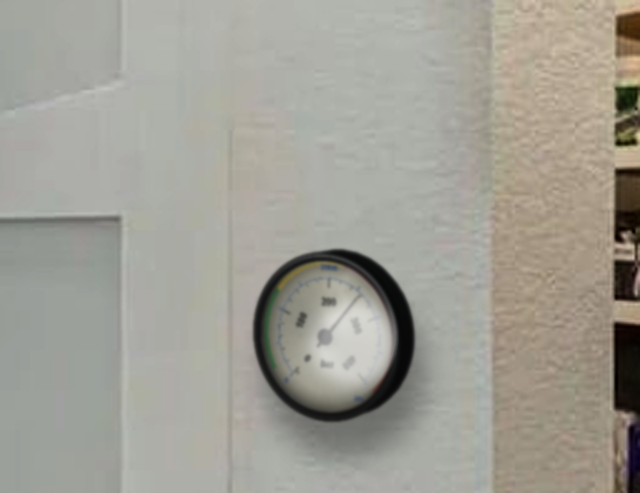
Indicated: 260 (bar)
